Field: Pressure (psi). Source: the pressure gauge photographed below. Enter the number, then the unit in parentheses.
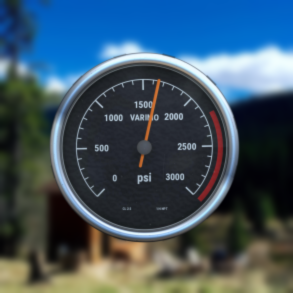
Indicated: 1650 (psi)
